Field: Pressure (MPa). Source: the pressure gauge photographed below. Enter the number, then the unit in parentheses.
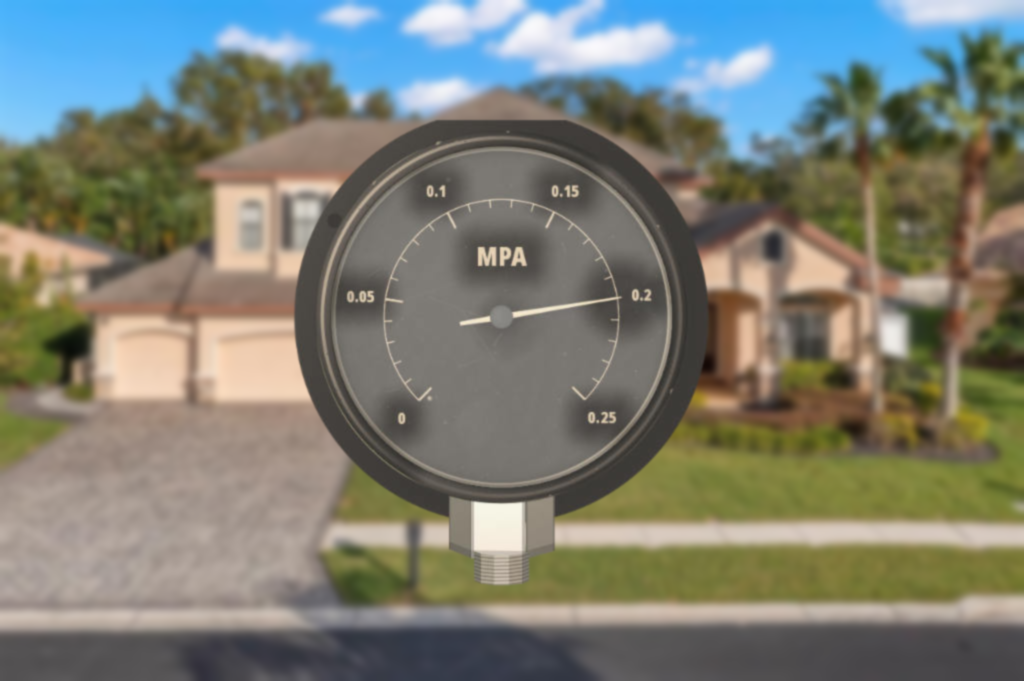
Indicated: 0.2 (MPa)
